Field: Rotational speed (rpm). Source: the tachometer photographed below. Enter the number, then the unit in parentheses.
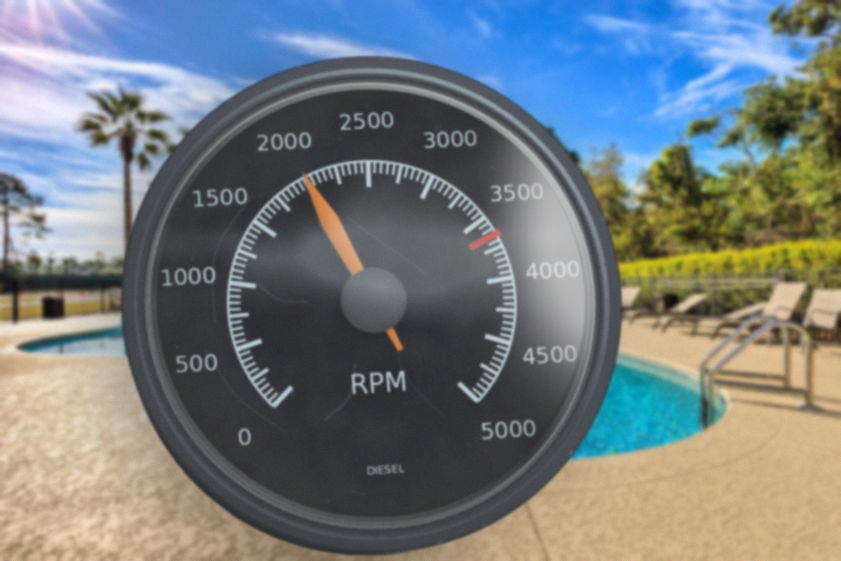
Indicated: 2000 (rpm)
